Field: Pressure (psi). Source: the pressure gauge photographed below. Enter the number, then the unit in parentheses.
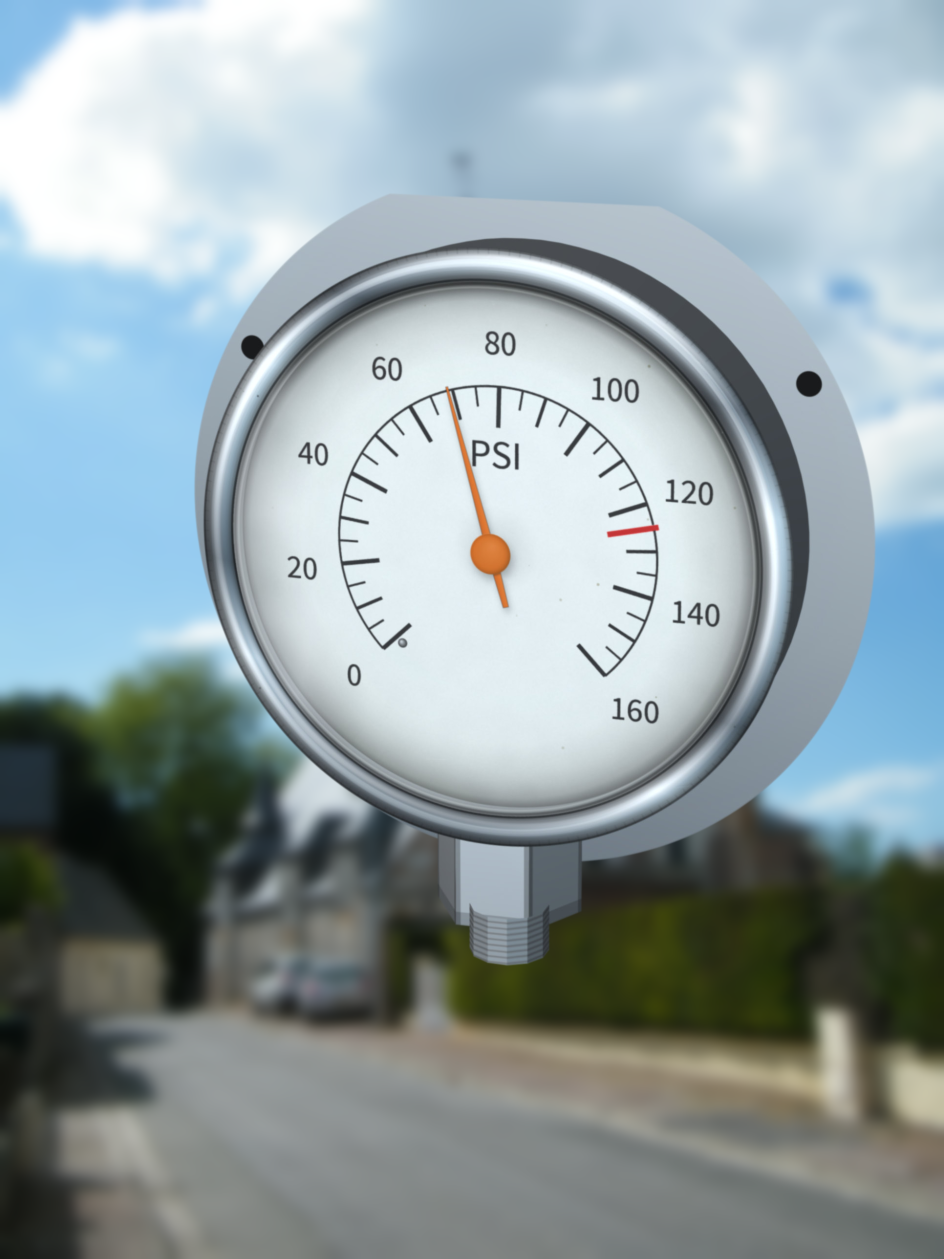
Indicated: 70 (psi)
